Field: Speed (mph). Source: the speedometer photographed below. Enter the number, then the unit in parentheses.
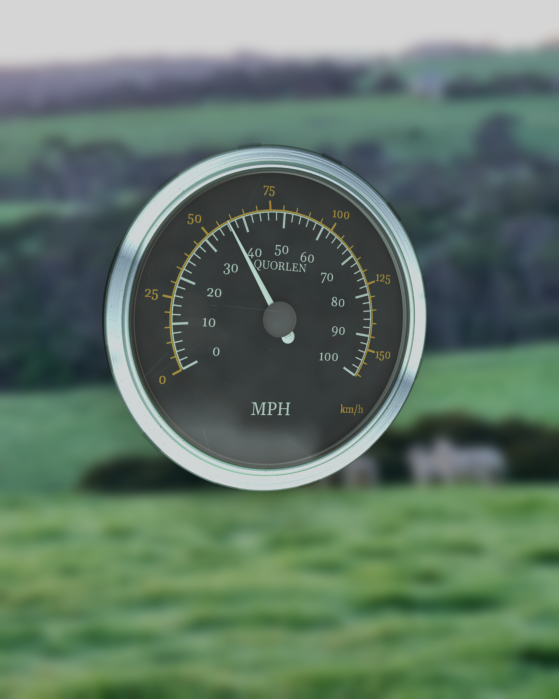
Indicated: 36 (mph)
